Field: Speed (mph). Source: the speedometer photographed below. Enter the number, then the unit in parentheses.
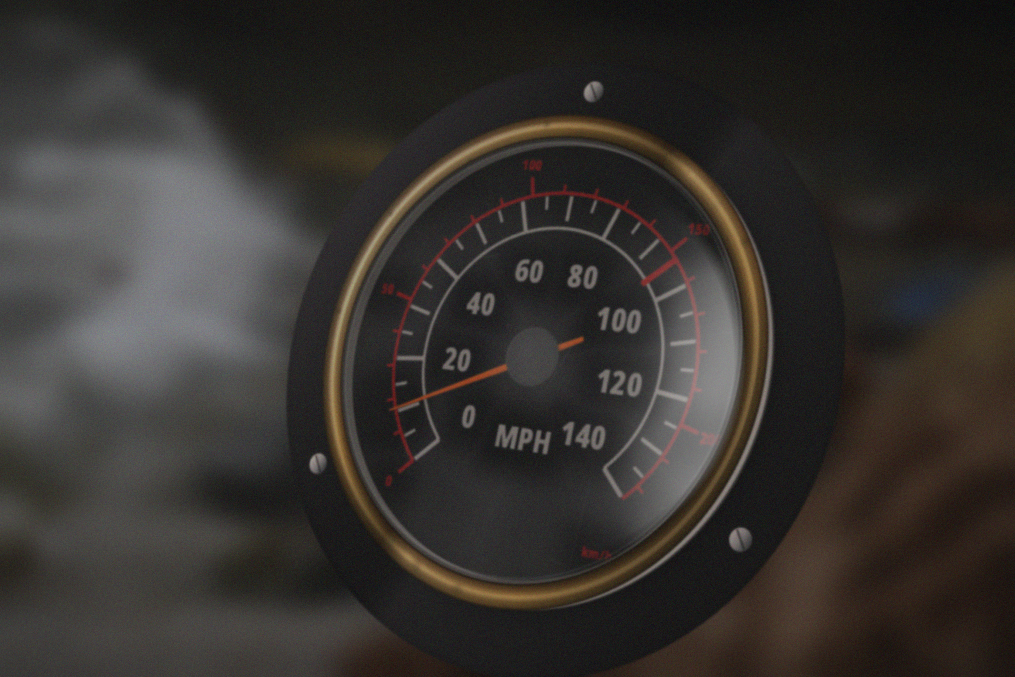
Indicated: 10 (mph)
